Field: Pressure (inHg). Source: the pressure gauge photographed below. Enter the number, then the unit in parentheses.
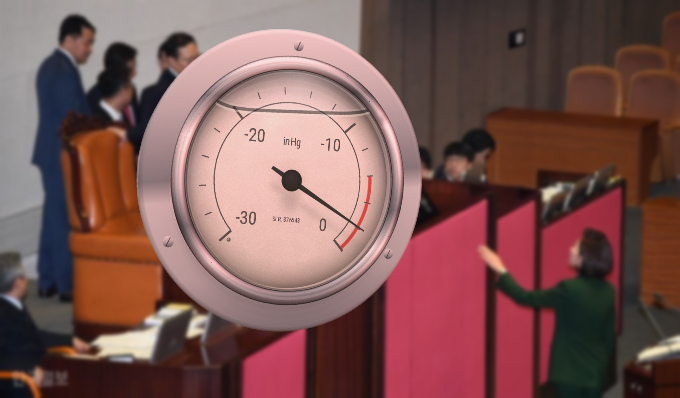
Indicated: -2 (inHg)
